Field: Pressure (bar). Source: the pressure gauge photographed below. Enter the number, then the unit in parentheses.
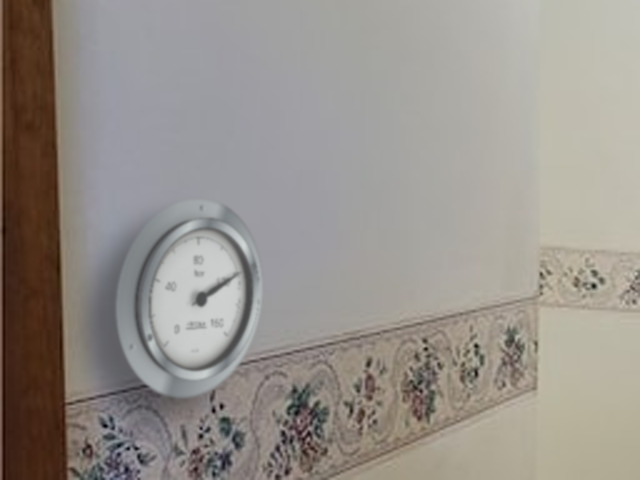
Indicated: 120 (bar)
